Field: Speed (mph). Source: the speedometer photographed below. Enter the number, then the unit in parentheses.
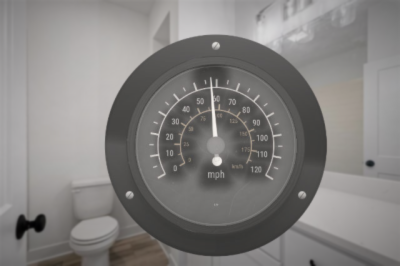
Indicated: 57.5 (mph)
